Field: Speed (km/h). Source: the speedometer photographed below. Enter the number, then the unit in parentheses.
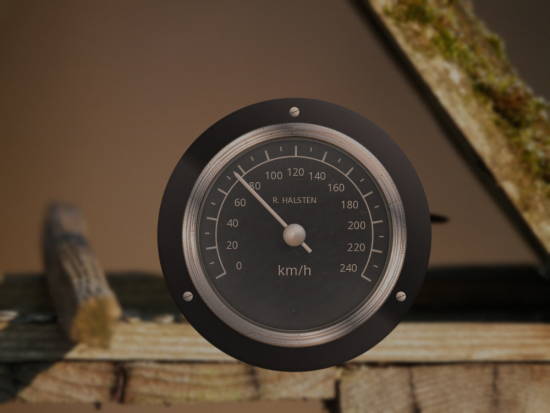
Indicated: 75 (km/h)
